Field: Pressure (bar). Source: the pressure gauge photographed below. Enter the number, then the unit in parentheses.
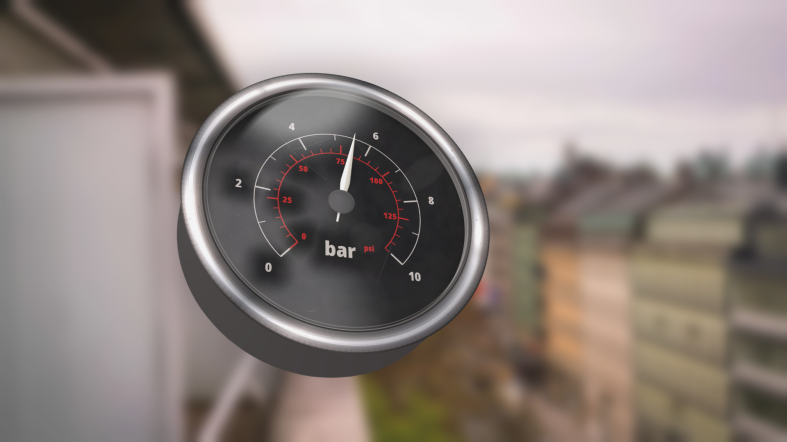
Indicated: 5.5 (bar)
